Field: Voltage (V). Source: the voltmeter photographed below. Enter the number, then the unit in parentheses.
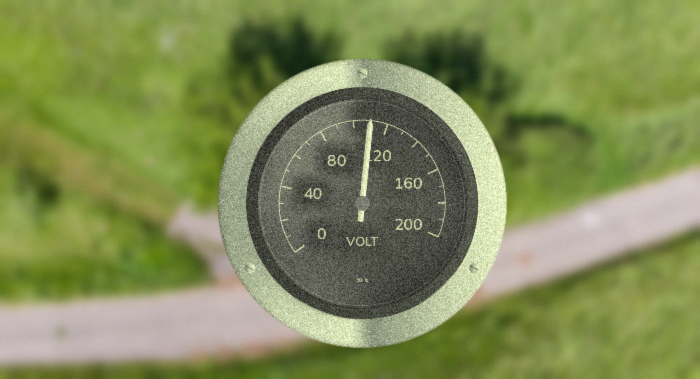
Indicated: 110 (V)
